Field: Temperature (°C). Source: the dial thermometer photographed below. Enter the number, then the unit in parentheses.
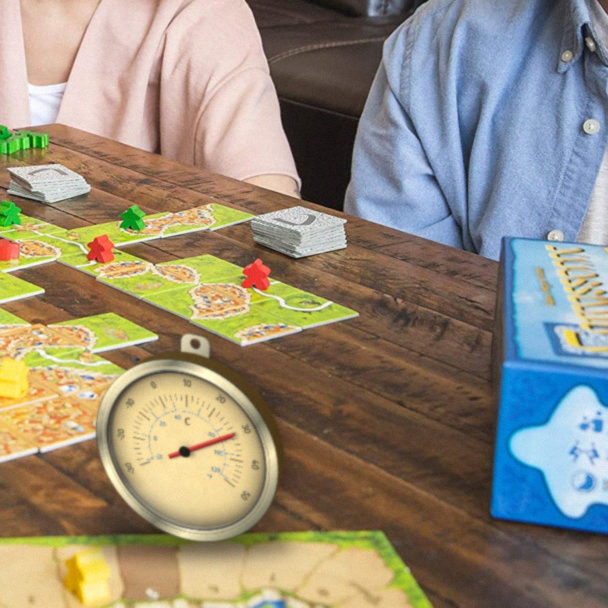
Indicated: 30 (°C)
